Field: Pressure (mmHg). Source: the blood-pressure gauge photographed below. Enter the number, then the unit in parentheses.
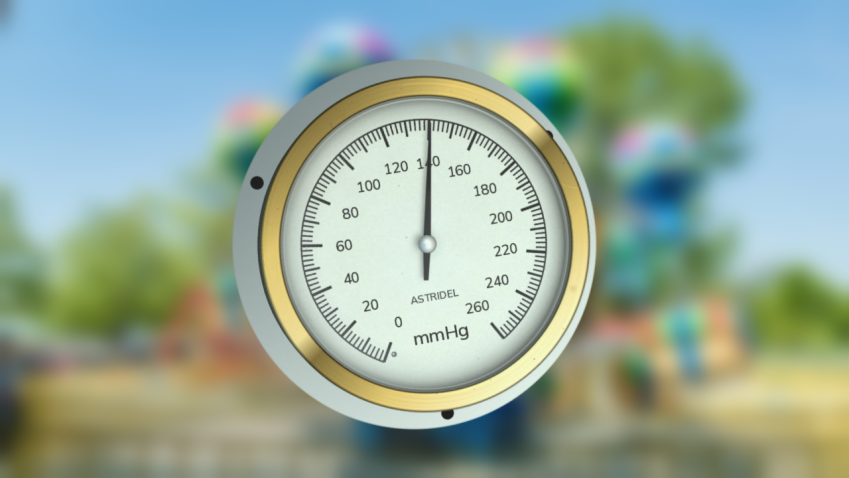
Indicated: 140 (mmHg)
